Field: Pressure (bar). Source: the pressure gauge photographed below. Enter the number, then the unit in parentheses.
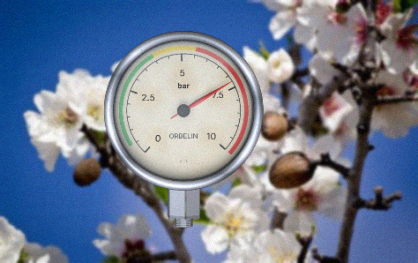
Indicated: 7.25 (bar)
